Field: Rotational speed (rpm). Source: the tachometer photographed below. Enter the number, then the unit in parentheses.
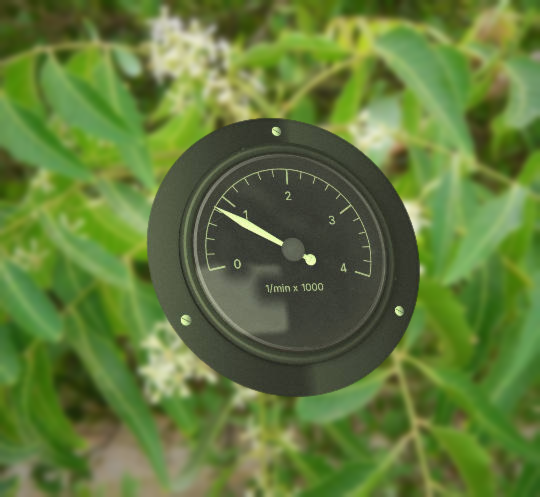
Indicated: 800 (rpm)
